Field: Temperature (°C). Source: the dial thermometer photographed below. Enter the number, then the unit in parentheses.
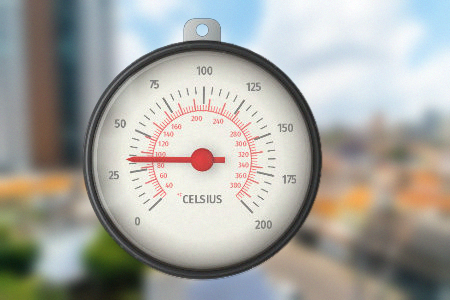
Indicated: 32.5 (°C)
